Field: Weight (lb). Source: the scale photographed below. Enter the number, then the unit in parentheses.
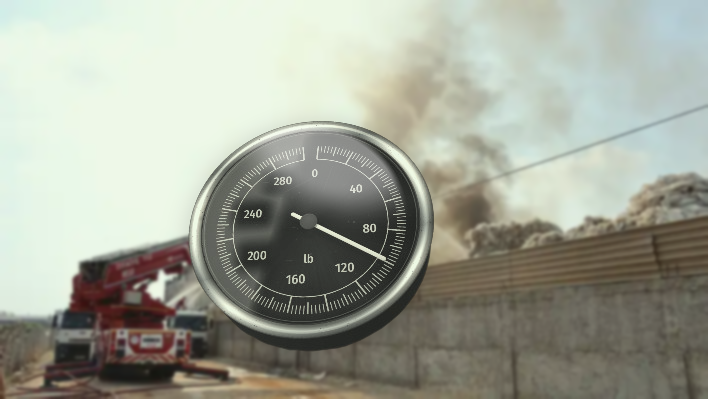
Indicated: 100 (lb)
